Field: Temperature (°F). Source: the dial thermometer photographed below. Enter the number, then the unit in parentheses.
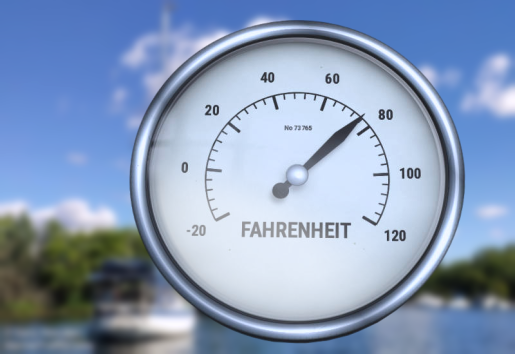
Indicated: 76 (°F)
